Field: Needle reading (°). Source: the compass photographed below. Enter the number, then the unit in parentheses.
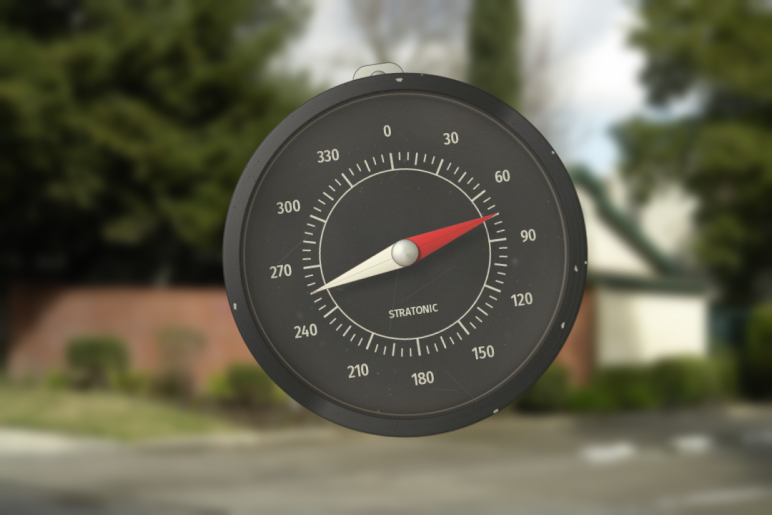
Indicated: 75 (°)
